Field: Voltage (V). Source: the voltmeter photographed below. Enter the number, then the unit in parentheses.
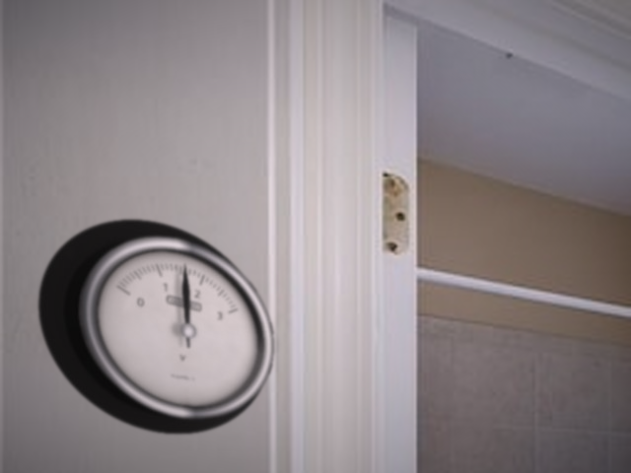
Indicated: 1.5 (V)
